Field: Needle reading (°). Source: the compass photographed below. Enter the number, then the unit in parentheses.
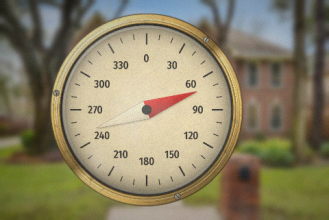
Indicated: 70 (°)
